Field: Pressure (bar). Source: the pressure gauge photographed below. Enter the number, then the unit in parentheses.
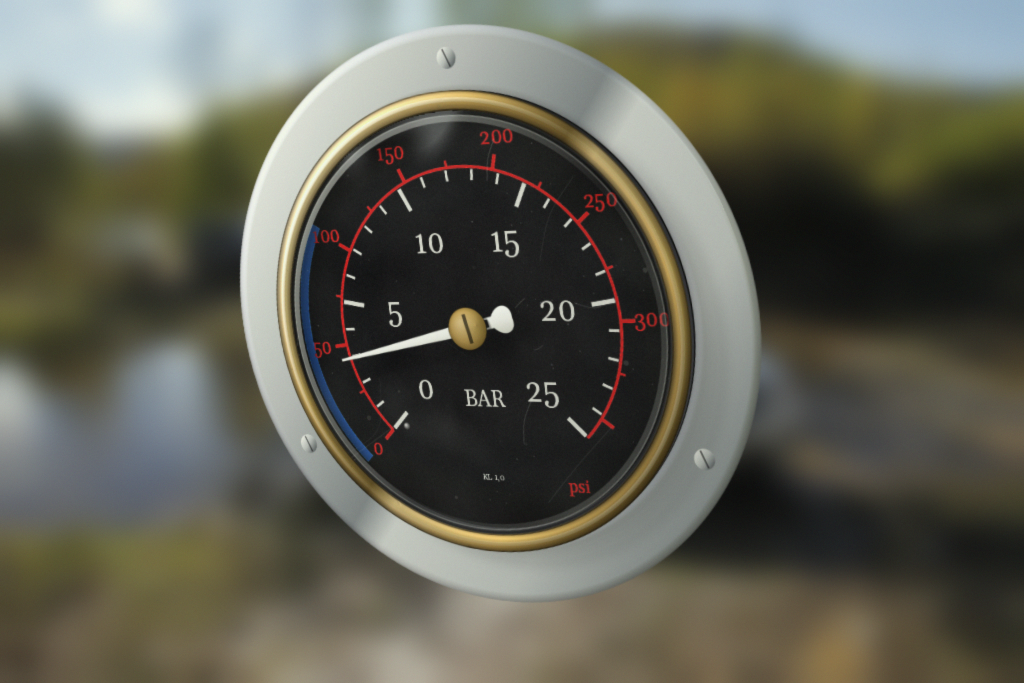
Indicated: 3 (bar)
